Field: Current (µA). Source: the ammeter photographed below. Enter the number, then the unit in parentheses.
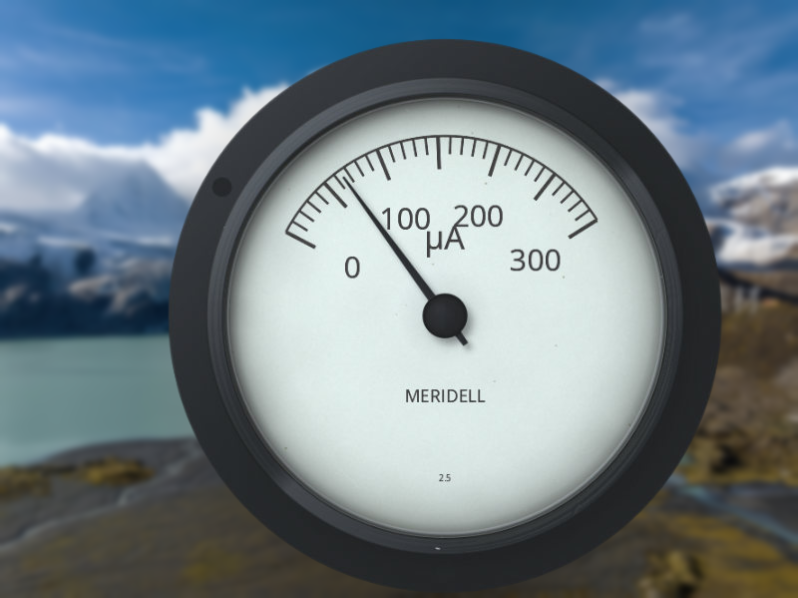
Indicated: 65 (µA)
